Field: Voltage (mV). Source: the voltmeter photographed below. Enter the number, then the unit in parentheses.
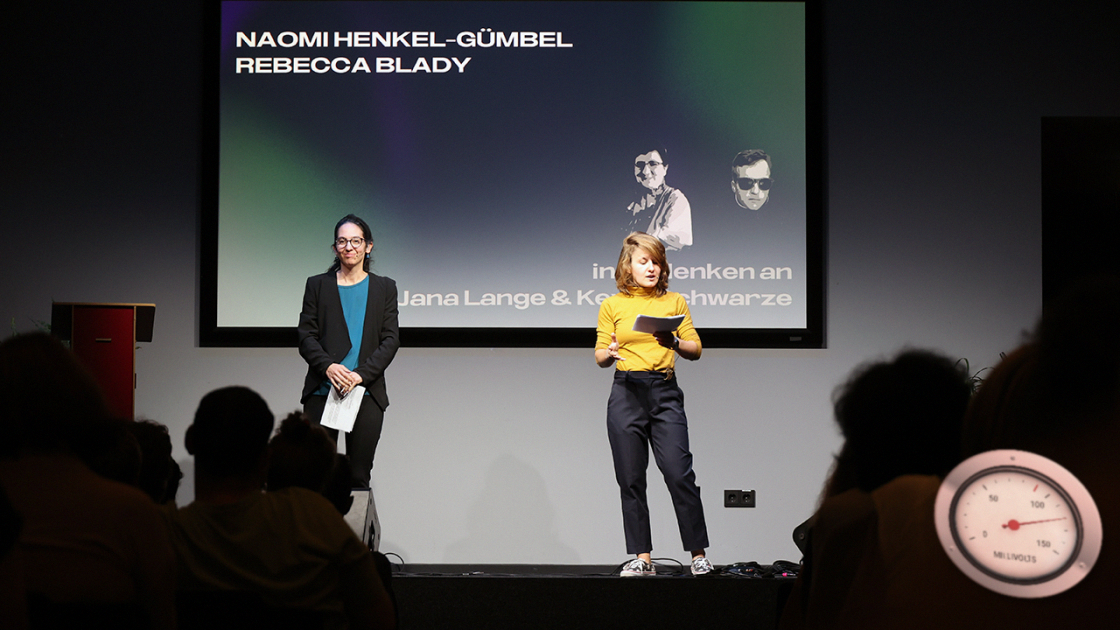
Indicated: 120 (mV)
